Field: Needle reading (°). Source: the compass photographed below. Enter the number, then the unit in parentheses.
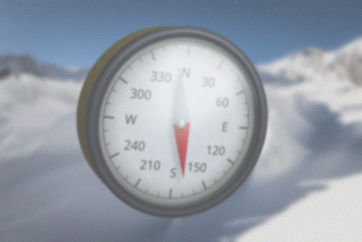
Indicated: 170 (°)
